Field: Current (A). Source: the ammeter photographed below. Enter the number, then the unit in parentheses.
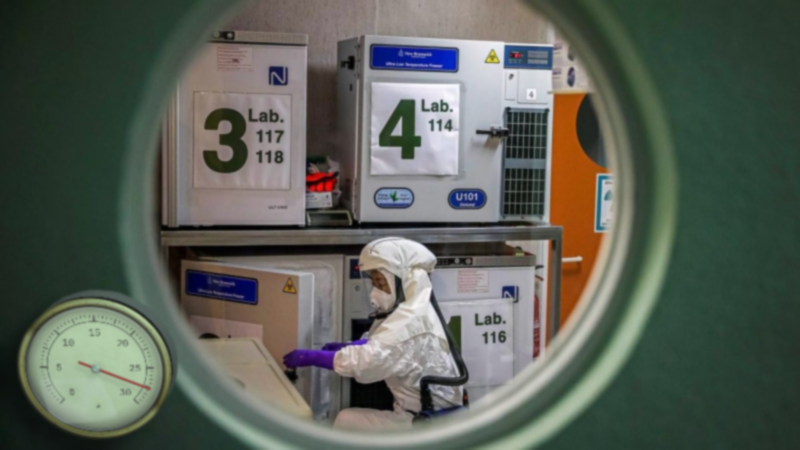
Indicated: 27.5 (A)
